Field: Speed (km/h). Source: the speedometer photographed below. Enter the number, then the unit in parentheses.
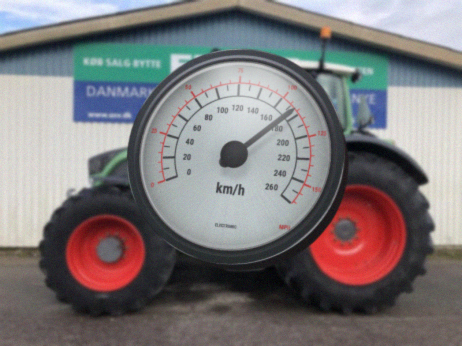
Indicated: 175 (km/h)
